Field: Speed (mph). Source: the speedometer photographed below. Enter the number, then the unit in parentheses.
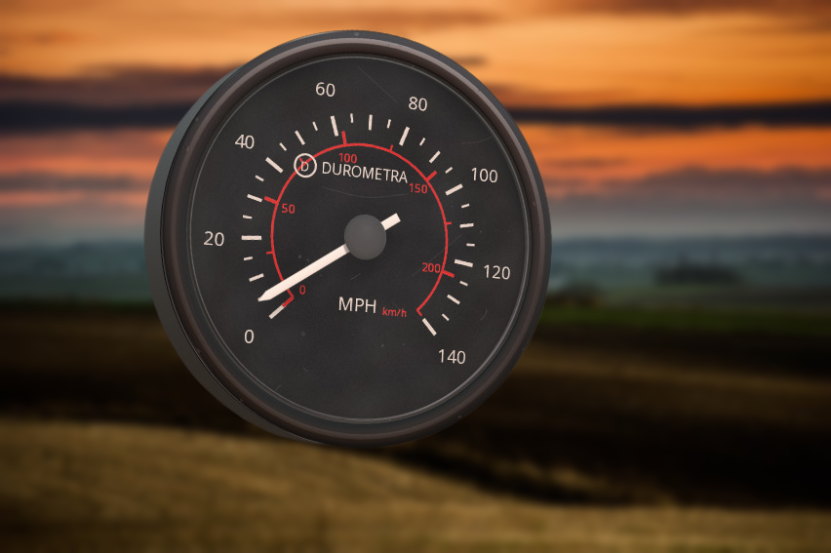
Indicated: 5 (mph)
